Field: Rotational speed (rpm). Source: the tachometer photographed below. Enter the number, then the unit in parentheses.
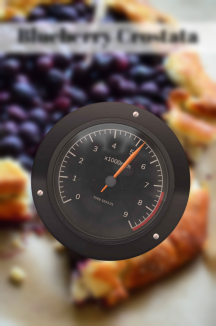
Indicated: 5200 (rpm)
